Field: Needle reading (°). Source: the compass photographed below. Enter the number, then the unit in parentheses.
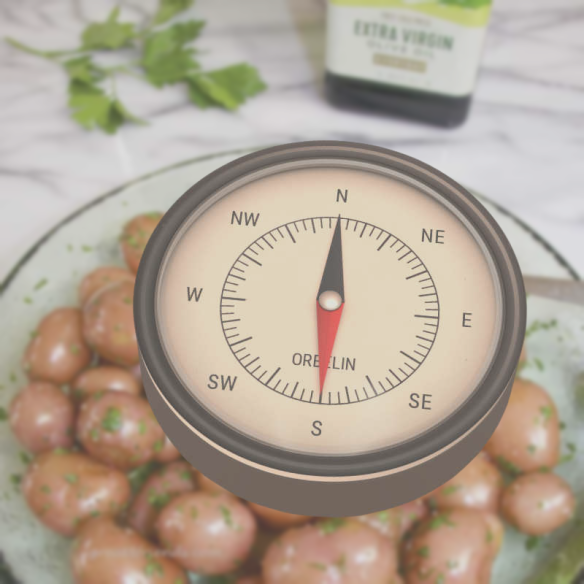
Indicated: 180 (°)
